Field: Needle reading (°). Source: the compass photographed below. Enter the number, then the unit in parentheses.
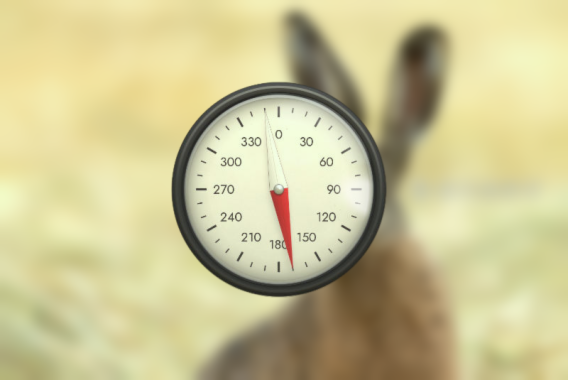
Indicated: 170 (°)
